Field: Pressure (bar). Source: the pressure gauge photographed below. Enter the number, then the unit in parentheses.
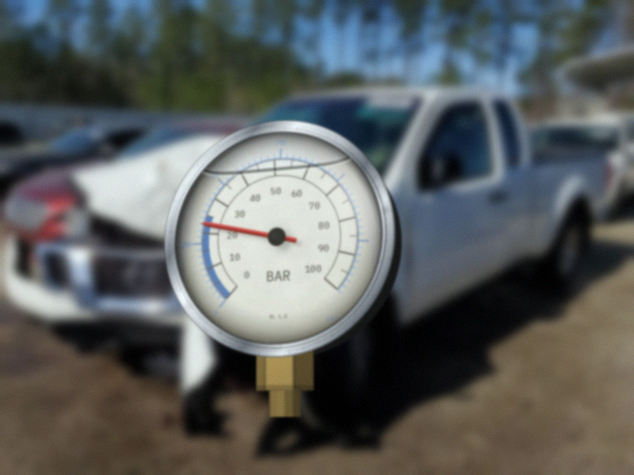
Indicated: 22.5 (bar)
